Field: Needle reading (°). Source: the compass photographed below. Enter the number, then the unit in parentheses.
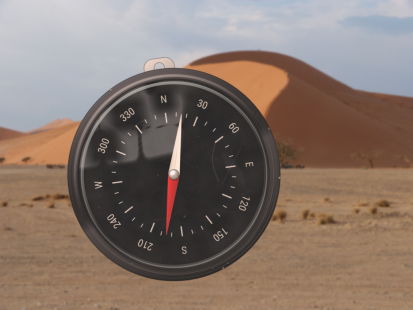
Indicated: 195 (°)
